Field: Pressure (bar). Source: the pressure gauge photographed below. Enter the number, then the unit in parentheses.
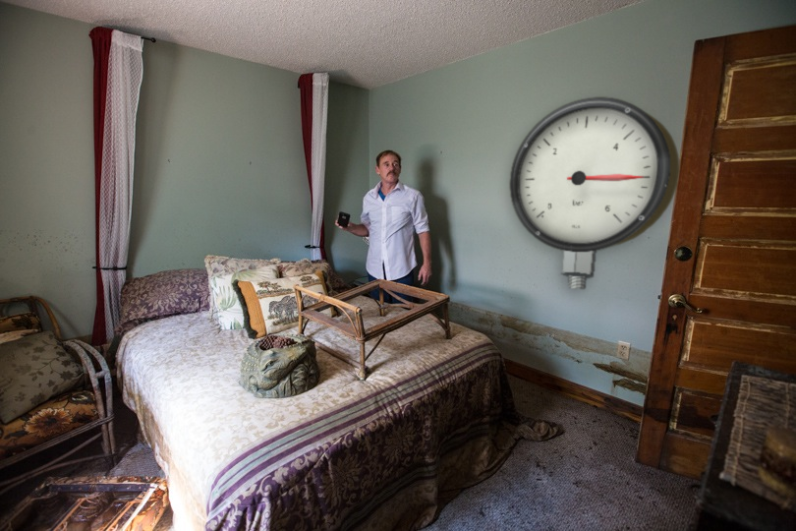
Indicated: 5 (bar)
